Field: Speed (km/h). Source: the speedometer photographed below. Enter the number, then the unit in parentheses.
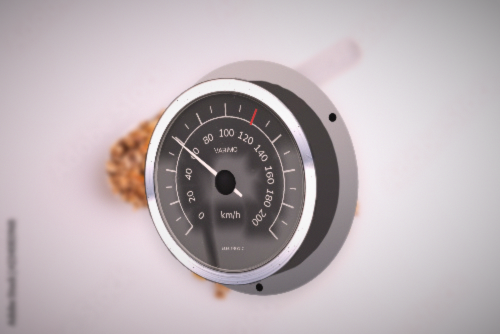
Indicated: 60 (km/h)
